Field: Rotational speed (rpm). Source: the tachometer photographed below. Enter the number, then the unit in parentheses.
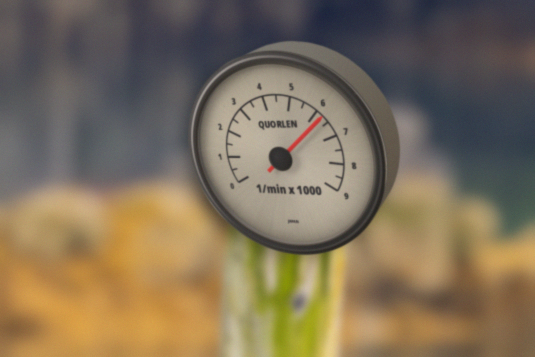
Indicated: 6250 (rpm)
